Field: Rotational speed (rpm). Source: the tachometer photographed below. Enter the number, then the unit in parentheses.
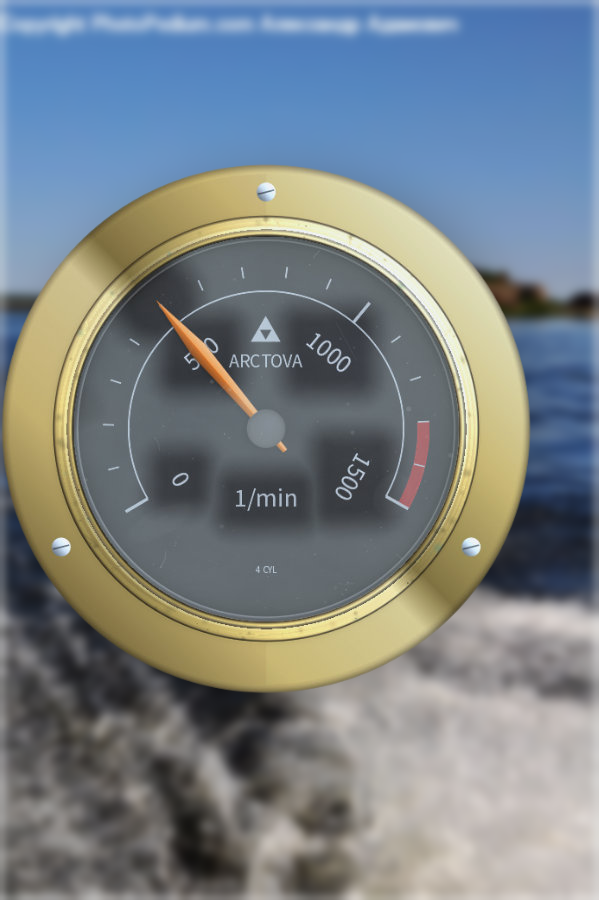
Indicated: 500 (rpm)
